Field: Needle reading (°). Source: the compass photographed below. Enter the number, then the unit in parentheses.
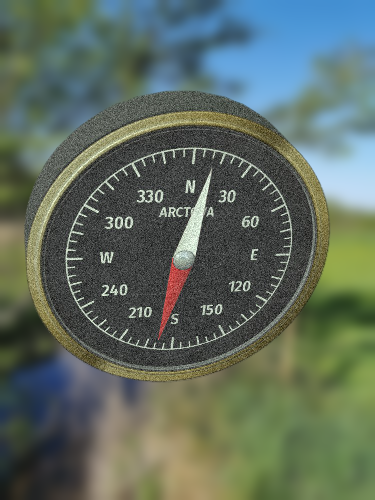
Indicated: 190 (°)
